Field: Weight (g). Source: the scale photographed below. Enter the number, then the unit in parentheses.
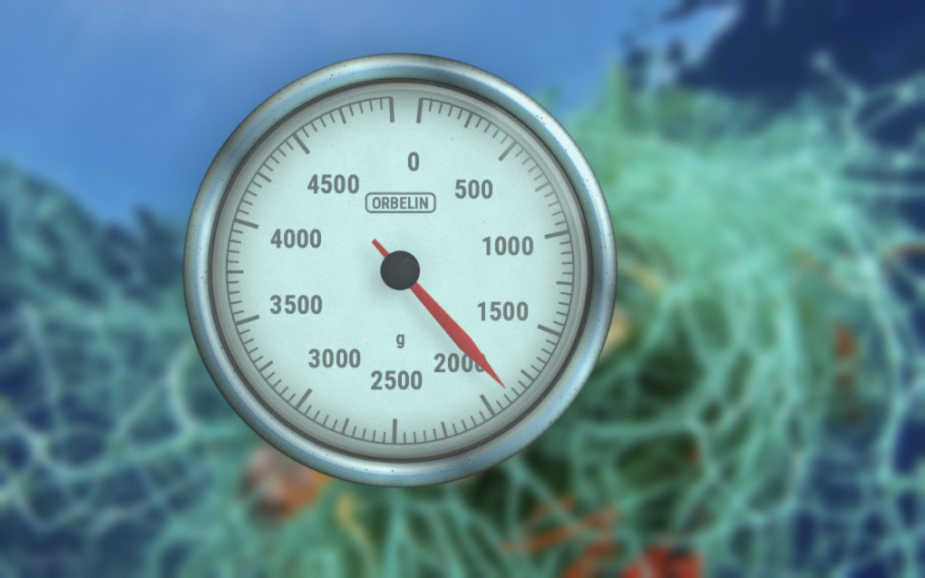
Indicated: 1875 (g)
